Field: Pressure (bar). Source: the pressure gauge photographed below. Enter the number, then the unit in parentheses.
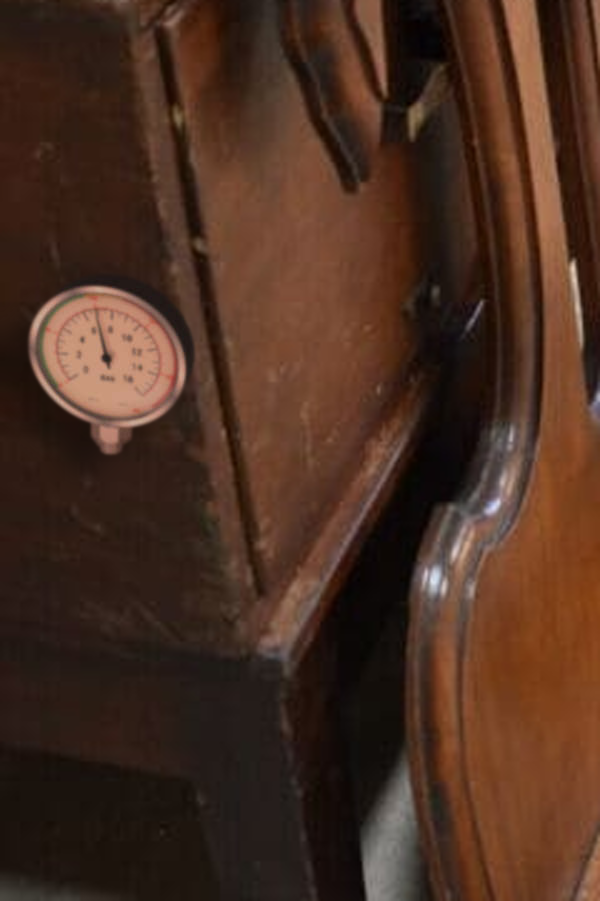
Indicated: 7 (bar)
